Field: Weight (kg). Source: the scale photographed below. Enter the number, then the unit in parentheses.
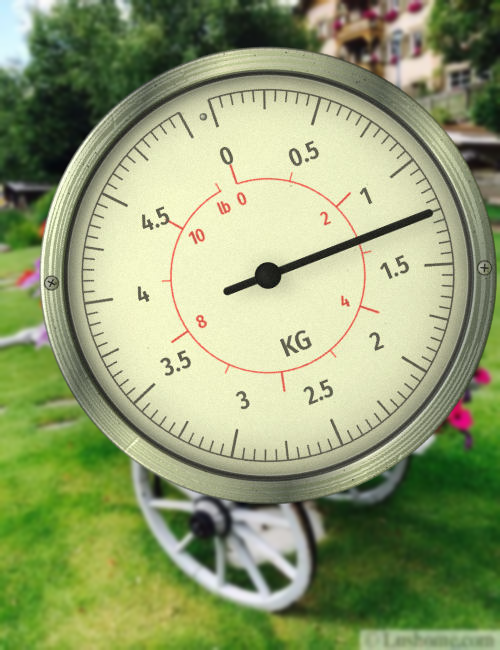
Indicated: 1.25 (kg)
